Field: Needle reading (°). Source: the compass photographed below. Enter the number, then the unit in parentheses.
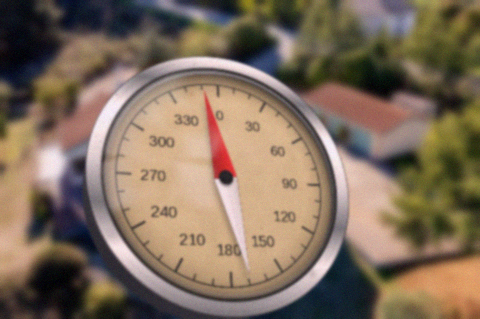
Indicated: 350 (°)
